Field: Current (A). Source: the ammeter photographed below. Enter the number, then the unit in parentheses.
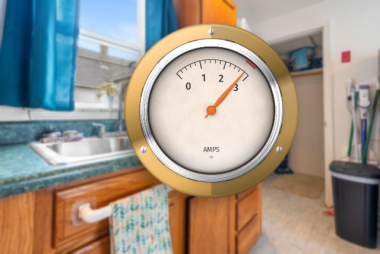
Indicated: 2.8 (A)
